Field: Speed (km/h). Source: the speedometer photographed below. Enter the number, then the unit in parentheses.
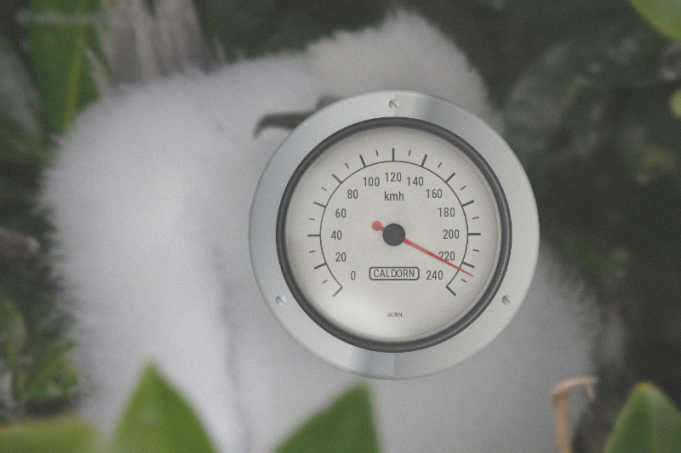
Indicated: 225 (km/h)
